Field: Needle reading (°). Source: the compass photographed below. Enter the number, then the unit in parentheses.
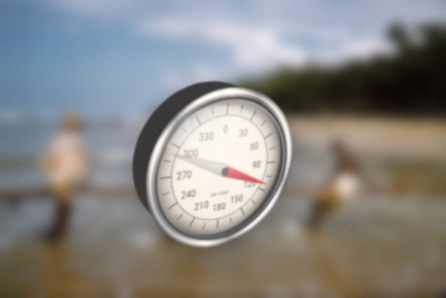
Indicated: 112.5 (°)
